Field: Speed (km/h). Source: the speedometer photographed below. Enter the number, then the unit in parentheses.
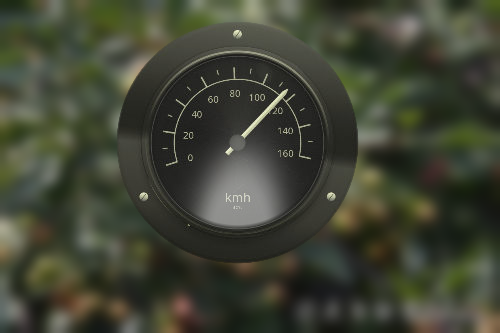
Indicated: 115 (km/h)
